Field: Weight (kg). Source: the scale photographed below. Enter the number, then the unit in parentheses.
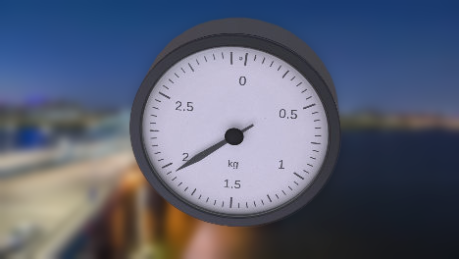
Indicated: 1.95 (kg)
